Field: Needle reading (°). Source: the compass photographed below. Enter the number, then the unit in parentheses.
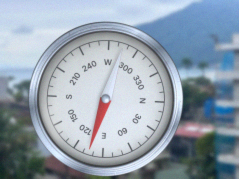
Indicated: 105 (°)
